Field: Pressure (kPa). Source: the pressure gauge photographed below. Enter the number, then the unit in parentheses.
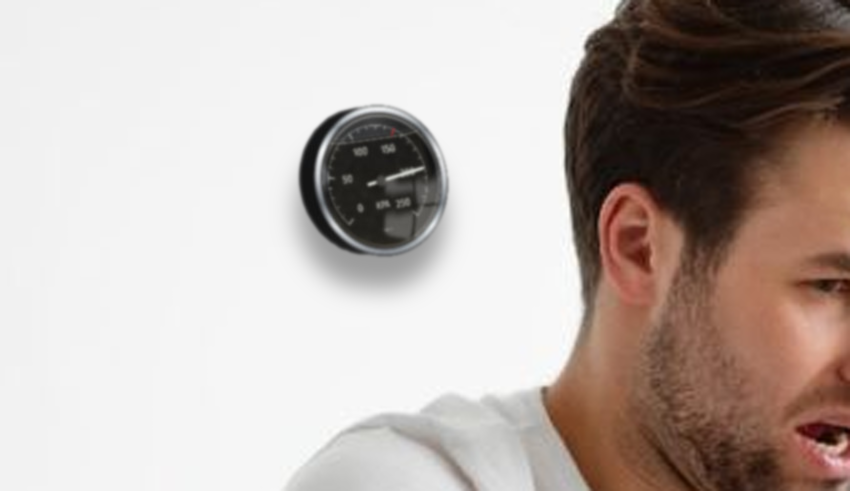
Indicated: 200 (kPa)
